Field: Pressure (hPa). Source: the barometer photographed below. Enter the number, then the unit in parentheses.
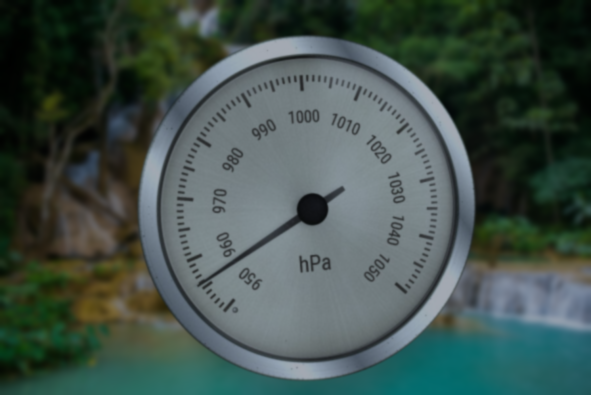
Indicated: 956 (hPa)
